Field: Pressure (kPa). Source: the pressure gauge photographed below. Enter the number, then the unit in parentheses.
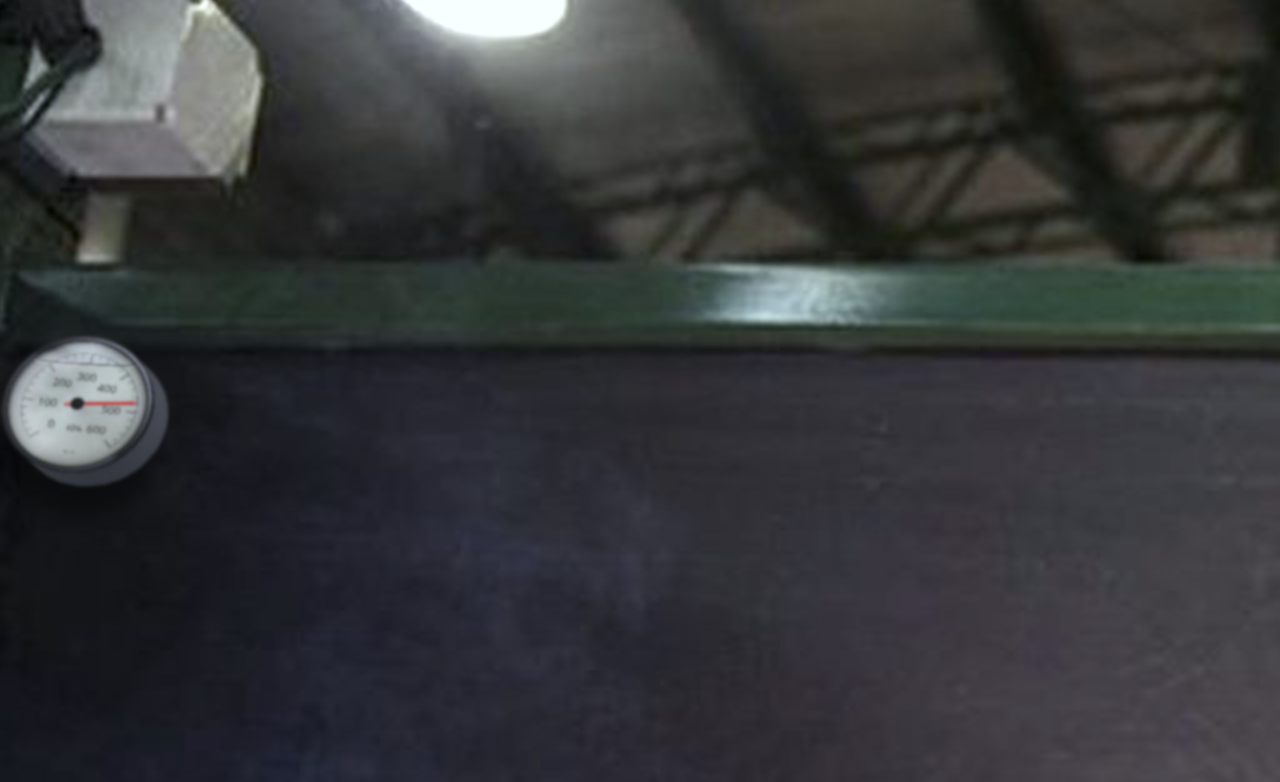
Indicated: 480 (kPa)
